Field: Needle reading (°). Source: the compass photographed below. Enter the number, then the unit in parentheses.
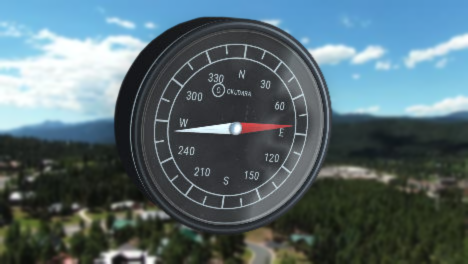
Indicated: 82.5 (°)
